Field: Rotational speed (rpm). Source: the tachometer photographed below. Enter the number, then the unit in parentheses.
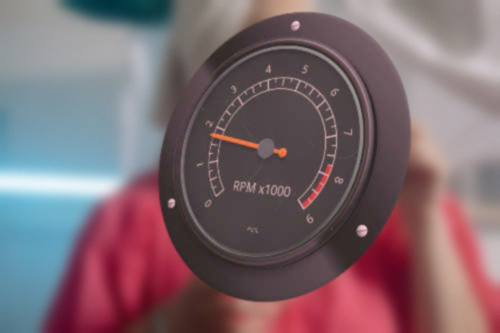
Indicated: 1750 (rpm)
